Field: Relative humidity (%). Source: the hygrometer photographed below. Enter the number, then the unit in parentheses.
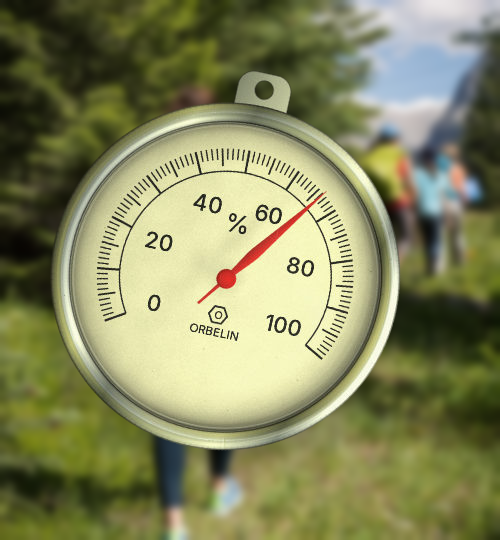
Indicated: 66 (%)
